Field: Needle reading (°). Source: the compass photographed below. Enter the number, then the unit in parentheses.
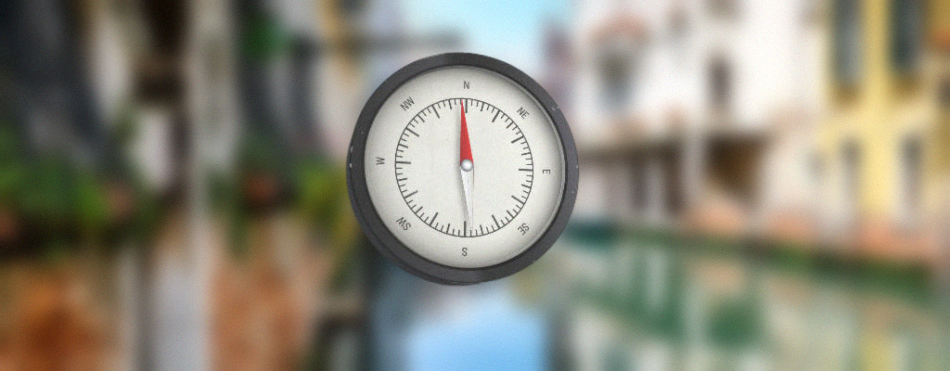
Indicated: 355 (°)
